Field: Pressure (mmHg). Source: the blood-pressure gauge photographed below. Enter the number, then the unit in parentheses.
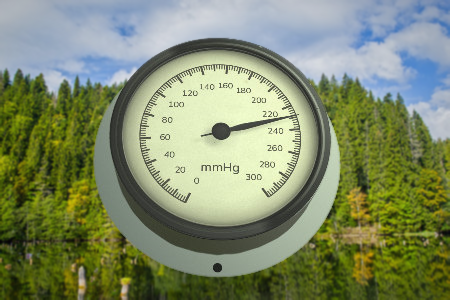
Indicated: 230 (mmHg)
